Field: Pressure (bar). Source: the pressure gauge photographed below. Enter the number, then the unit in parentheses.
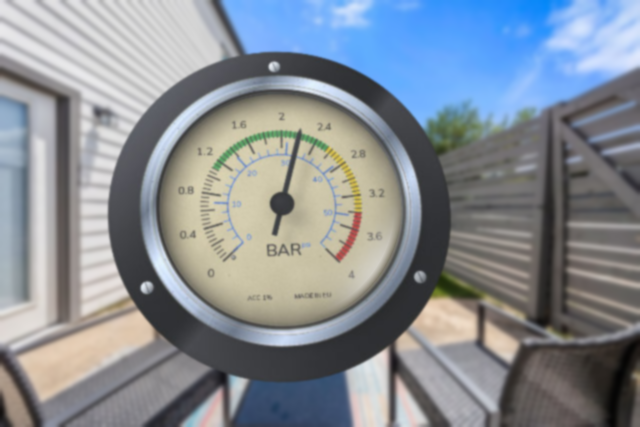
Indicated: 2.2 (bar)
